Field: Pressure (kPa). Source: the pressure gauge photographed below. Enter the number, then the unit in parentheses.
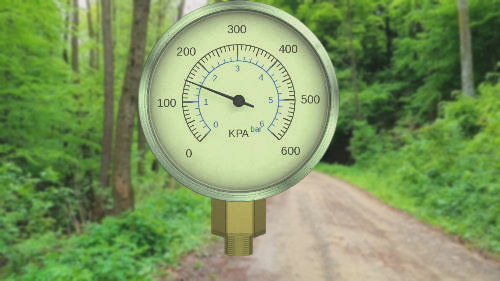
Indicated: 150 (kPa)
